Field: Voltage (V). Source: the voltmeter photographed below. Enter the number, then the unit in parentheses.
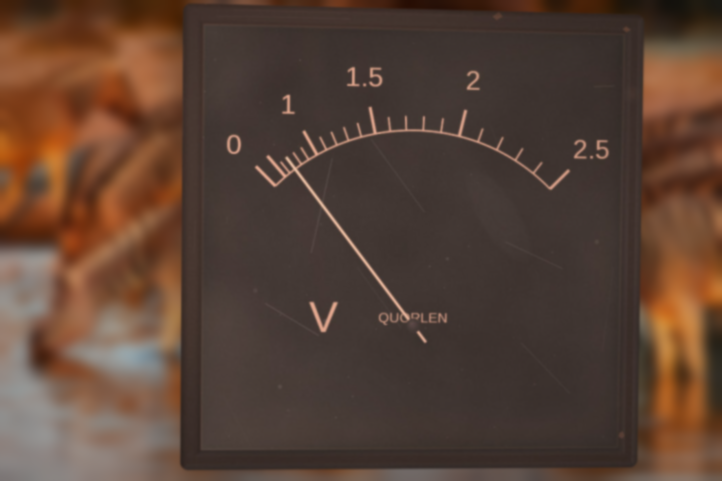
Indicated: 0.7 (V)
